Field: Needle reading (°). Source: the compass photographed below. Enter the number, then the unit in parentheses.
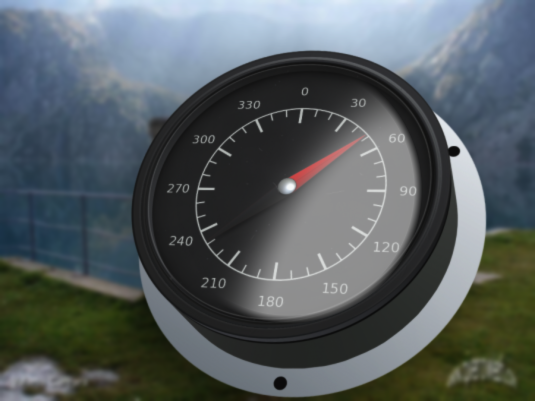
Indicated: 50 (°)
